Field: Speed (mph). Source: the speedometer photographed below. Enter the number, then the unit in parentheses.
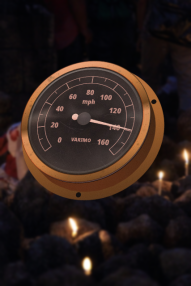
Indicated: 140 (mph)
